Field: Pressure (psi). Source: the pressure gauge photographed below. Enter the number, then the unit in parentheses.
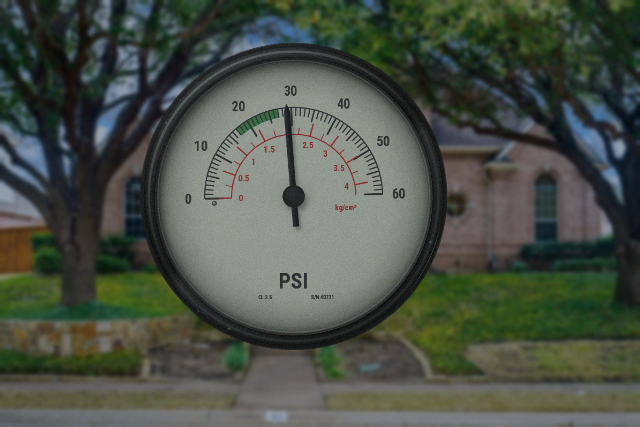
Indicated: 29 (psi)
